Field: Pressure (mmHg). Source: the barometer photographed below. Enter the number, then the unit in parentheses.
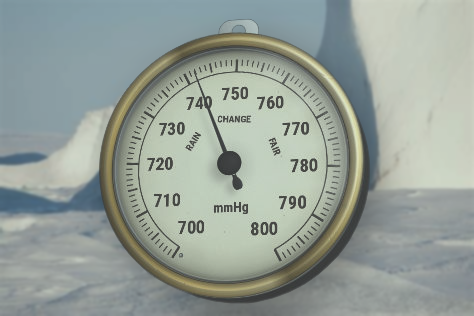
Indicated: 742 (mmHg)
